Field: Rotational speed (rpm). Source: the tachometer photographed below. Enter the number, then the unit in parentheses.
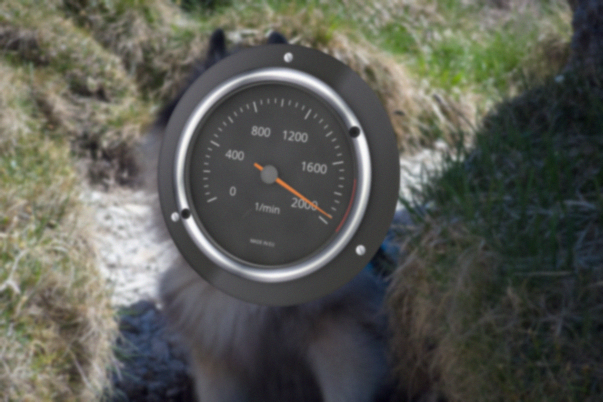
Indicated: 1950 (rpm)
